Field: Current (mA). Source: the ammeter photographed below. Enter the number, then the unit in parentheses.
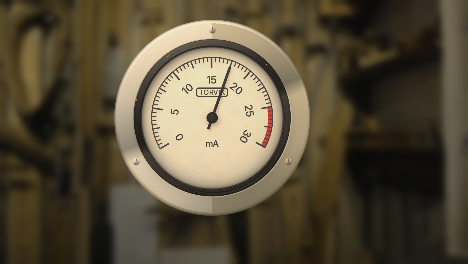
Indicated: 17.5 (mA)
